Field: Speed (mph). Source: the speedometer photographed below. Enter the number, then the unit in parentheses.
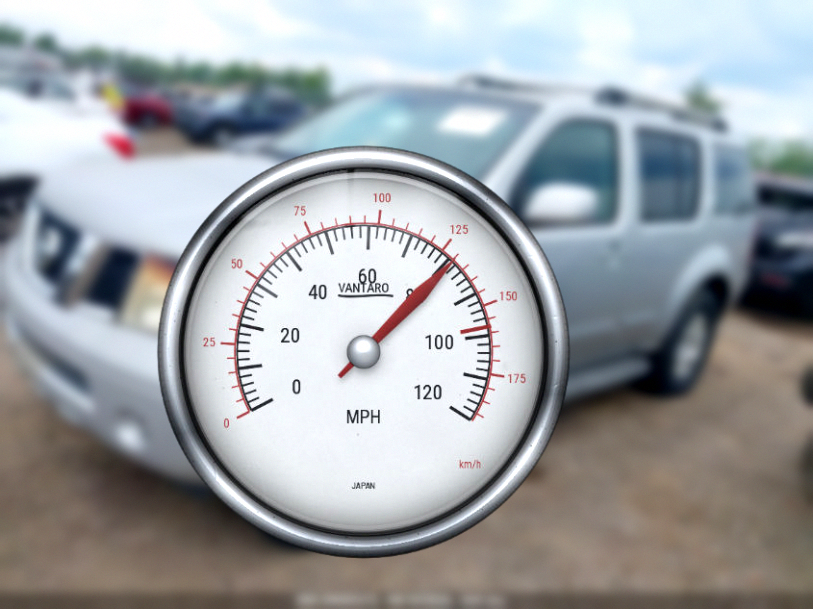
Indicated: 81 (mph)
